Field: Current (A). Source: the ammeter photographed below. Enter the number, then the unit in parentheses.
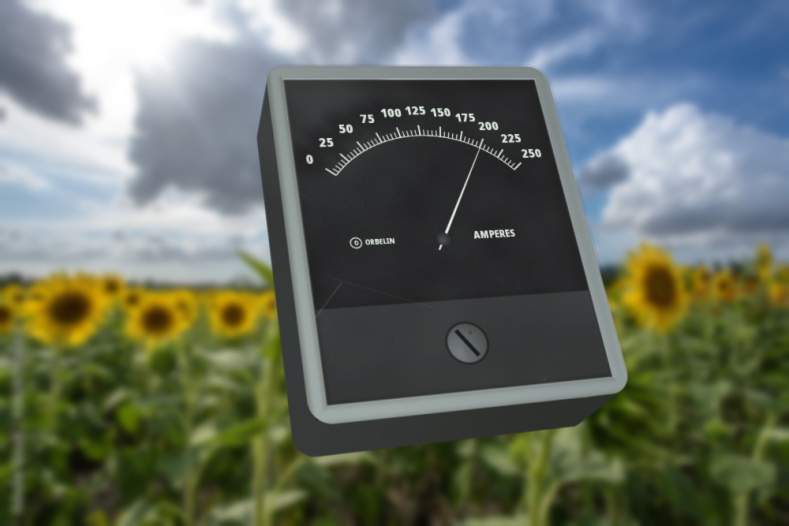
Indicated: 200 (A)
